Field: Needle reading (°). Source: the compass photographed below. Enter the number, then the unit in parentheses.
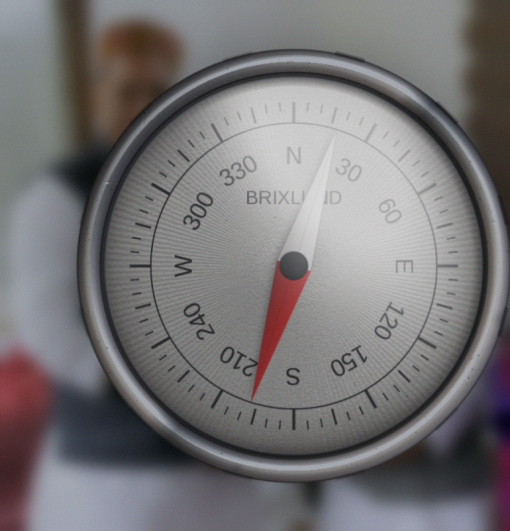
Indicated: 197.5 (°)
